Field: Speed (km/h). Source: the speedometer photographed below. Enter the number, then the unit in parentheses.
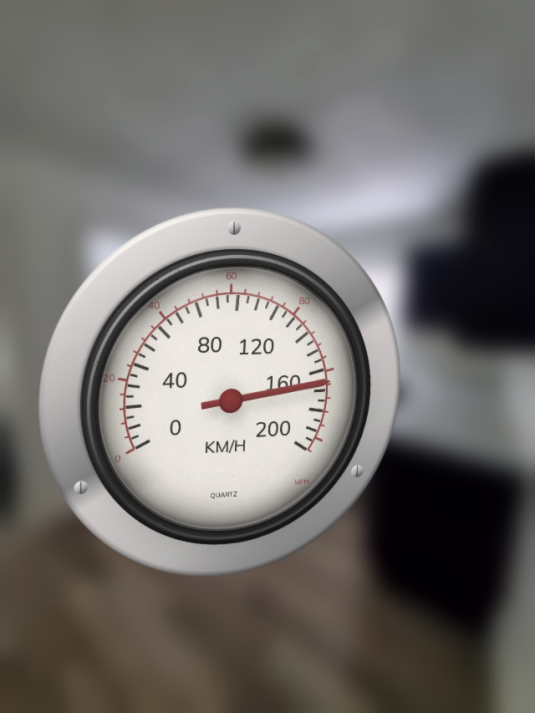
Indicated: 165 (km/h)
